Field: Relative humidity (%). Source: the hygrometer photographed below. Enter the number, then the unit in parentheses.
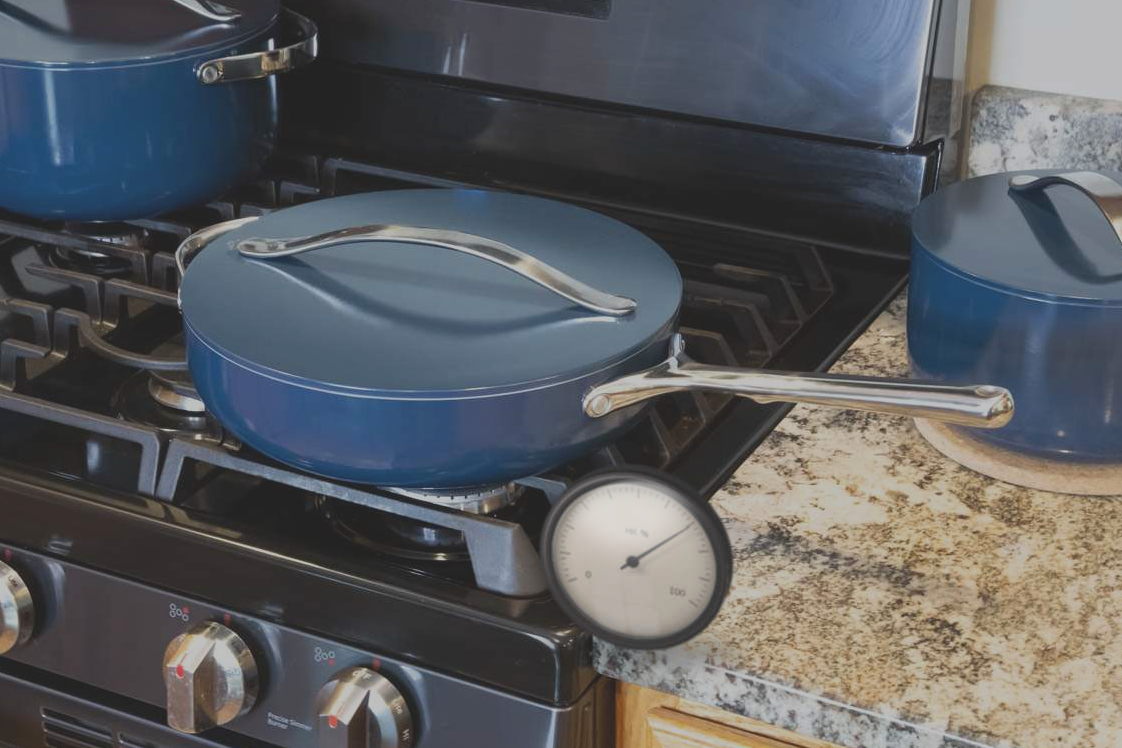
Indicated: 70 (%)
